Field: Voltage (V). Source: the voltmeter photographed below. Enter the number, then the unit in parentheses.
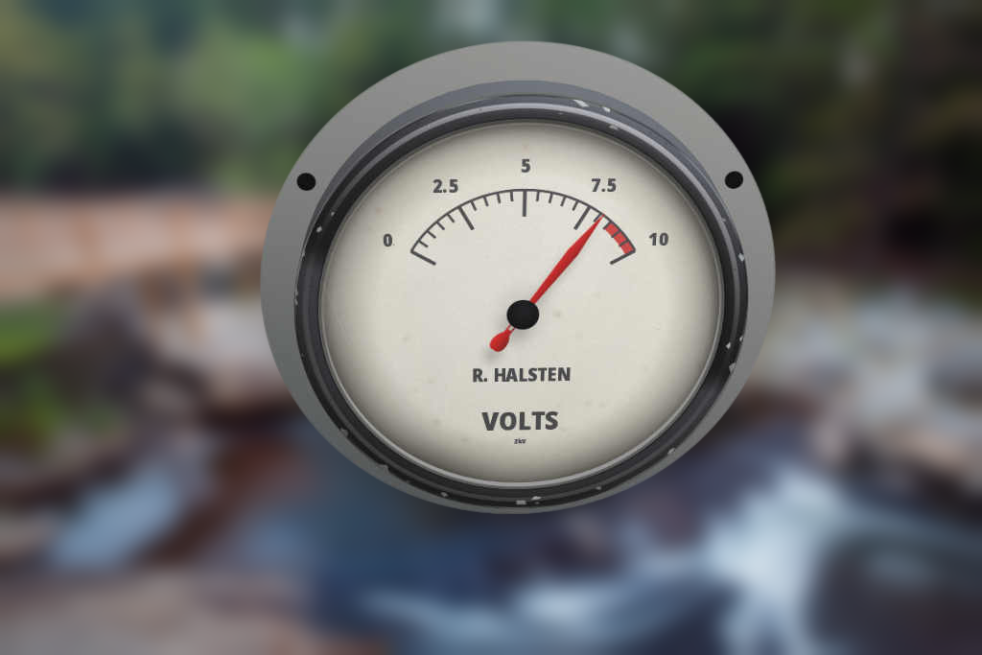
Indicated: 8 (V)
